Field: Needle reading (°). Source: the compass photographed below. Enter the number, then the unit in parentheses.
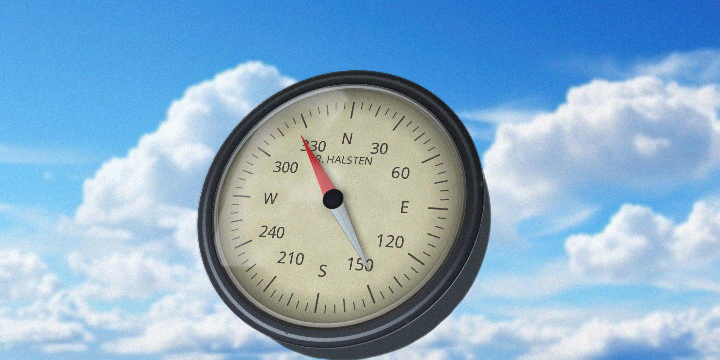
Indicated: 325 (°)
